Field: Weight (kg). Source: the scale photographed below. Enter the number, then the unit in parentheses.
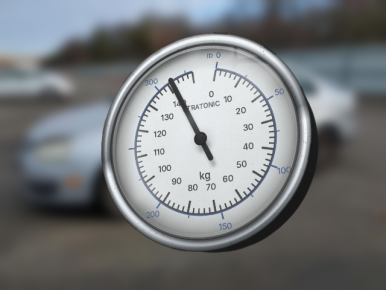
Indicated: 142 (kg)
